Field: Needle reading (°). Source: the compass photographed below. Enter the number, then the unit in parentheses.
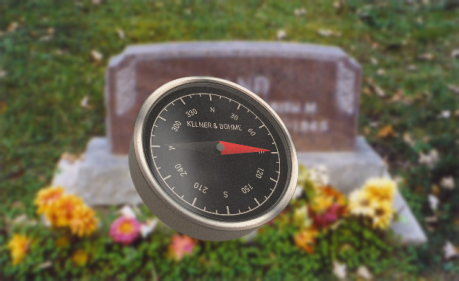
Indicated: 90 (°)
